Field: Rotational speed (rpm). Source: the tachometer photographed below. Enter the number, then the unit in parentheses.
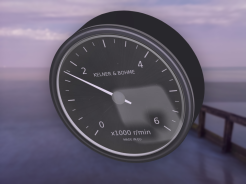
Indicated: 1750 (rpm)
